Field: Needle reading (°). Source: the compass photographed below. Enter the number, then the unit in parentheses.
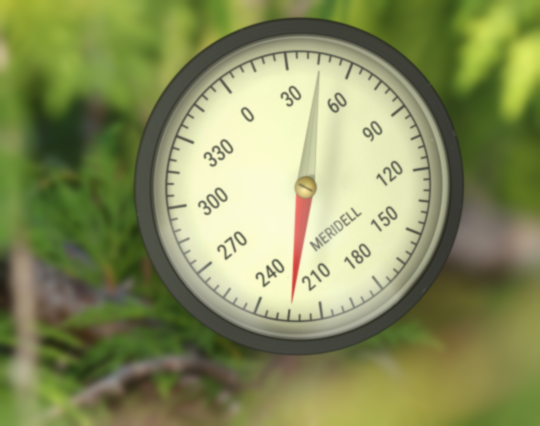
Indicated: 225 (°)
